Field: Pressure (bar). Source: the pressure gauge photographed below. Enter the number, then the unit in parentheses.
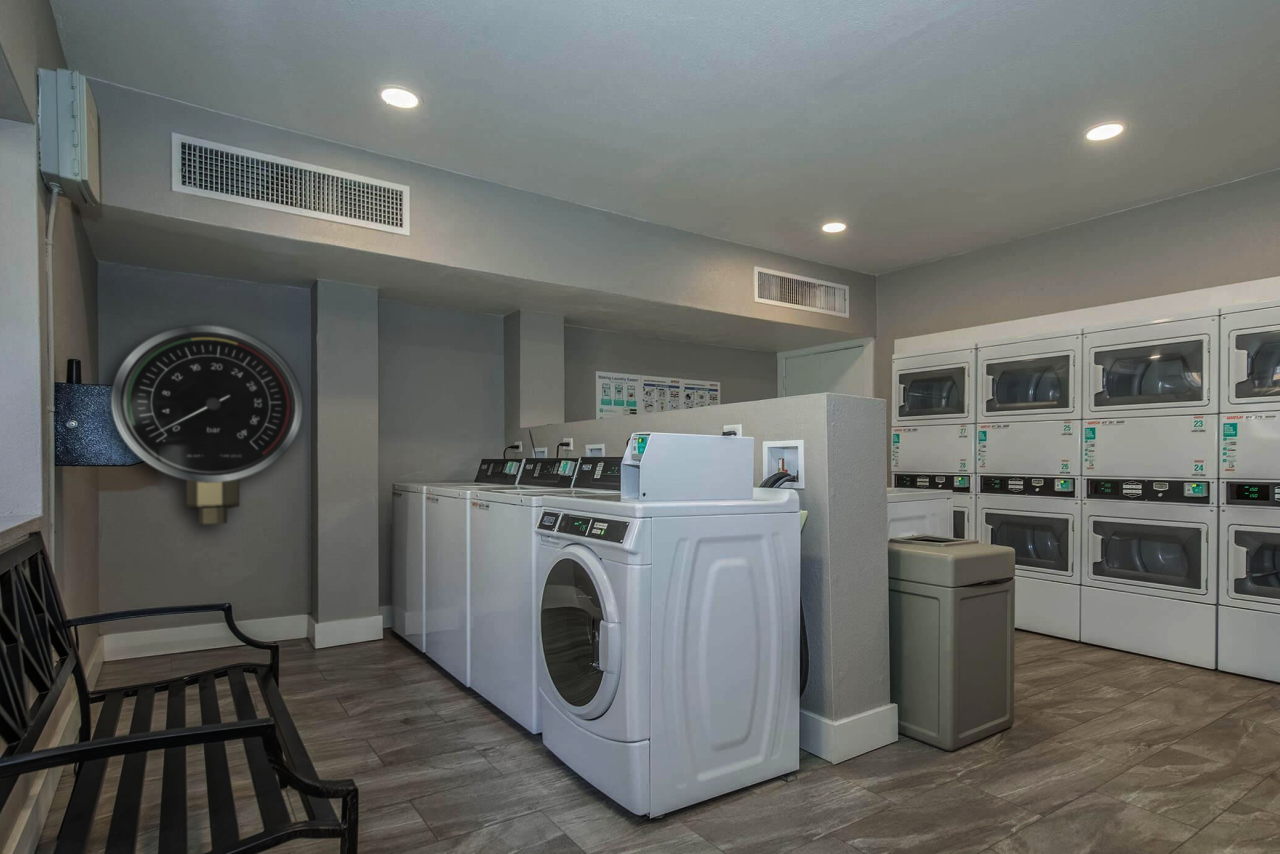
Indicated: 1 (bar)
